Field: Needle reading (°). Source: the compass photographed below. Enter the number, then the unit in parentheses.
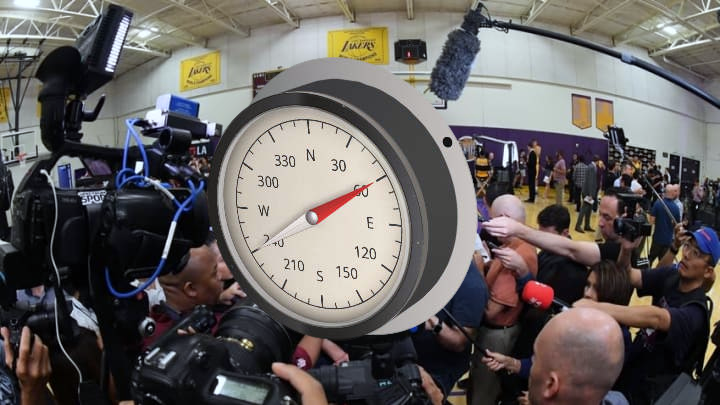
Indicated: 60 (°)
